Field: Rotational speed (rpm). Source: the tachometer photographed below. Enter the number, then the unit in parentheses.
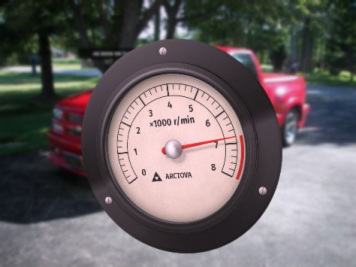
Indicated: 6800 (rpm)
